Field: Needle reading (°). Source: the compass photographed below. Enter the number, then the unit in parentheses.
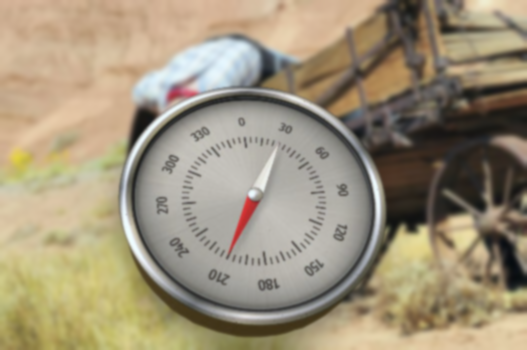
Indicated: 210 (°)
